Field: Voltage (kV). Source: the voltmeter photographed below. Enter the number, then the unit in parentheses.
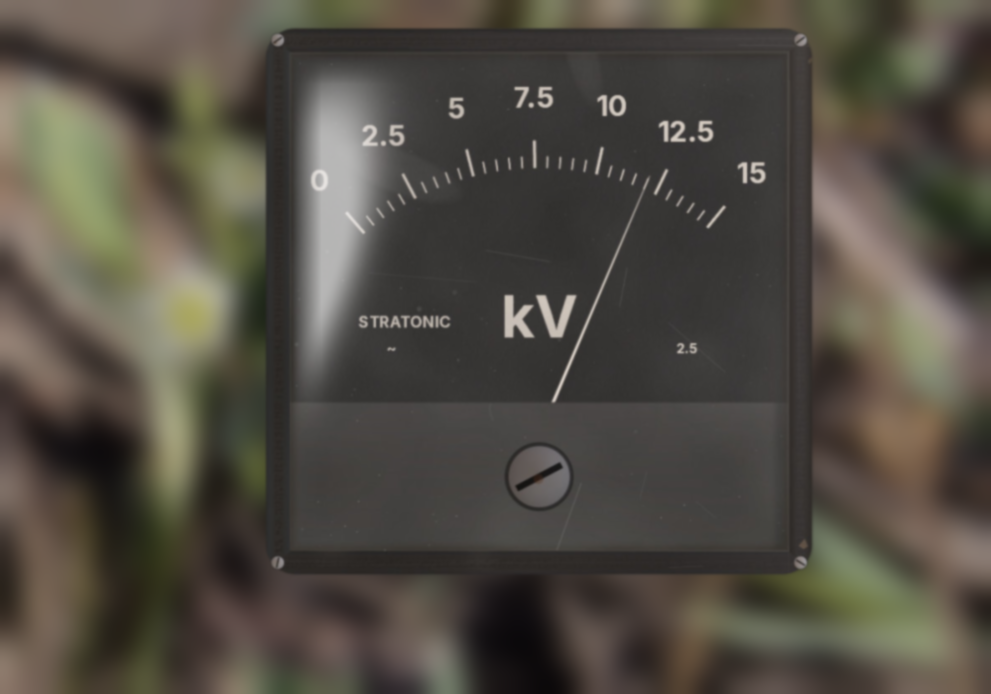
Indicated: 12 (kV)
